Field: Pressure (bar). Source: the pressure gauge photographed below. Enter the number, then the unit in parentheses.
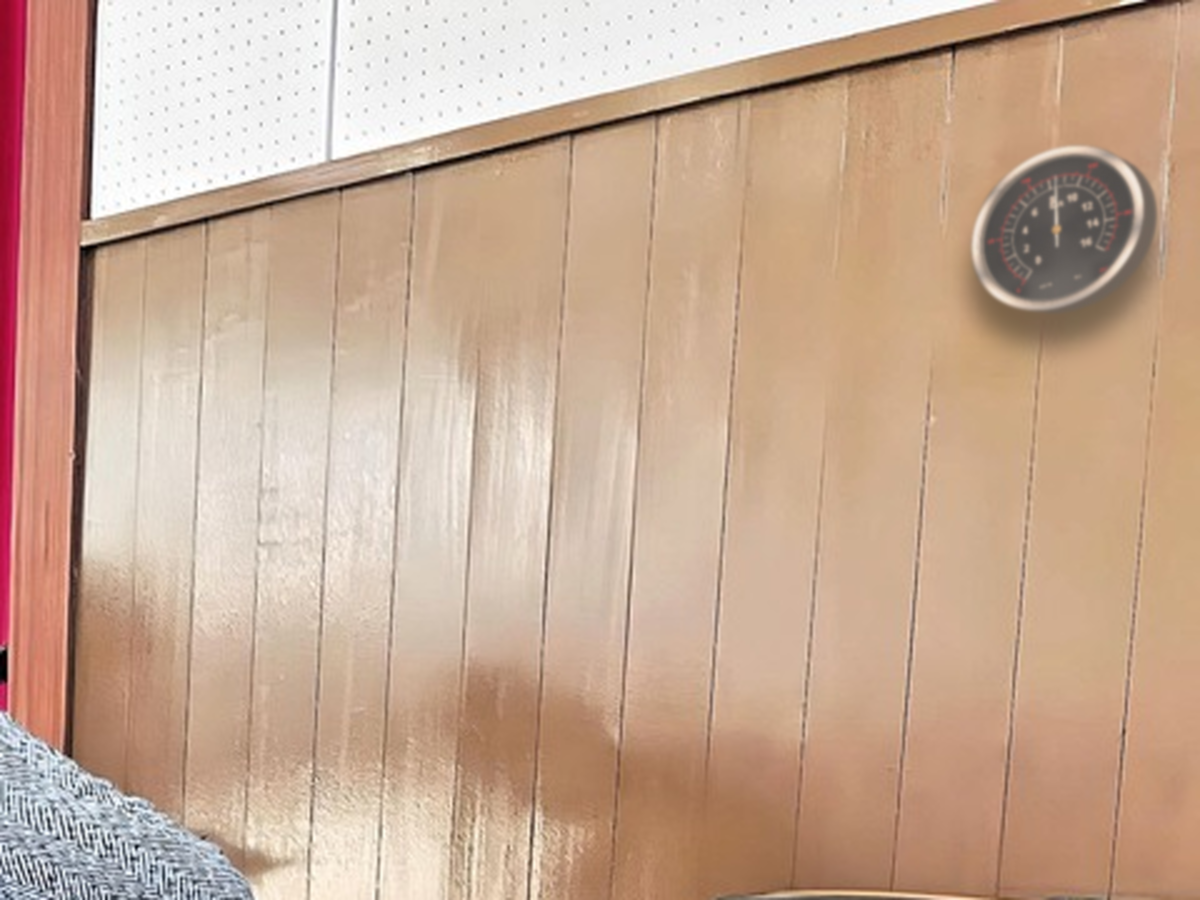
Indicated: 8.5 (bar)
